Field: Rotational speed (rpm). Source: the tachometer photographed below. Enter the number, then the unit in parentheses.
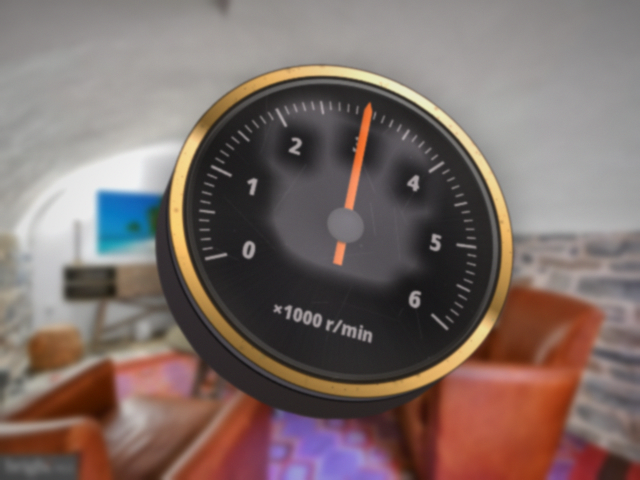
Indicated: 3000 (rpm)
